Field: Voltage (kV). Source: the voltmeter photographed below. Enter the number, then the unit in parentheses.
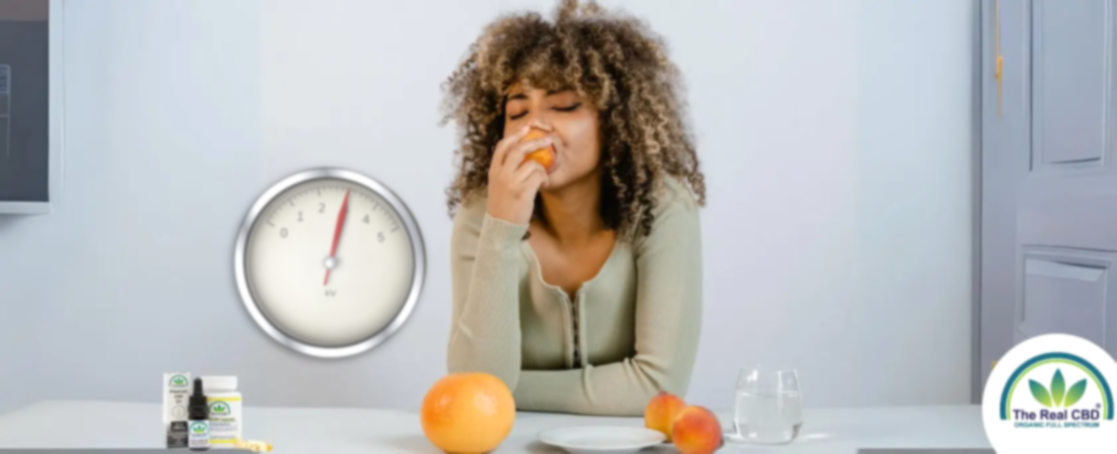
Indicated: 3 (kV)
